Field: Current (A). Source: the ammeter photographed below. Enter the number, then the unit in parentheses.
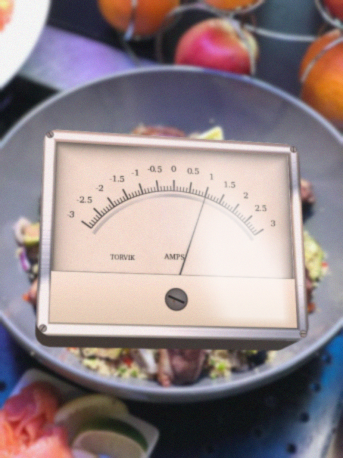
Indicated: 1 (A)
